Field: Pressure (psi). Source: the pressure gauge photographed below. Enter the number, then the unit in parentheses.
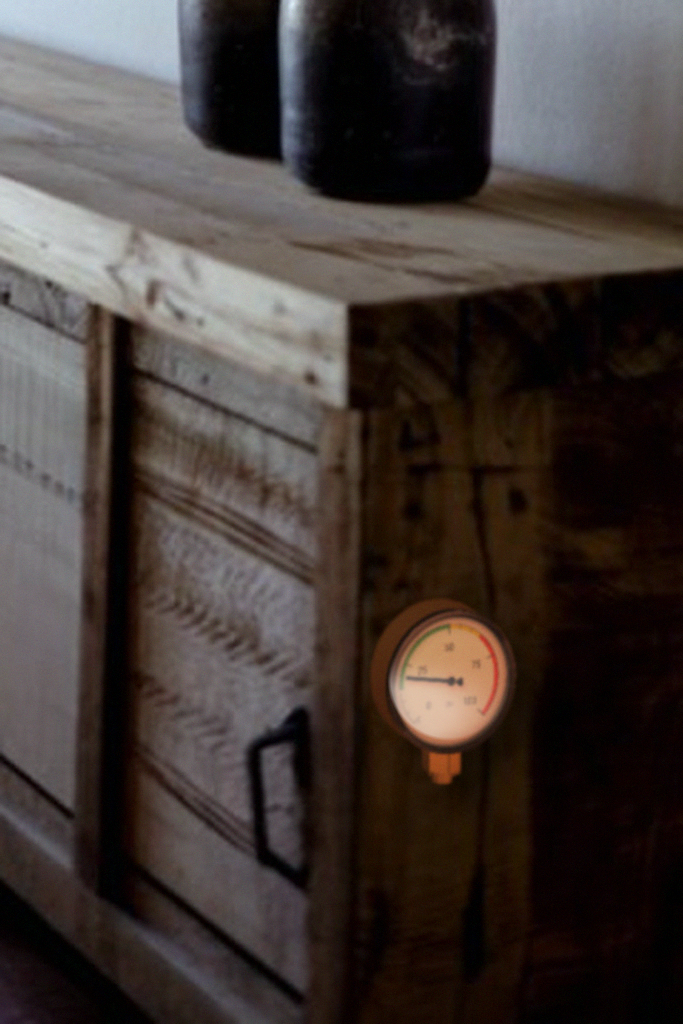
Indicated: 20 (psi)
